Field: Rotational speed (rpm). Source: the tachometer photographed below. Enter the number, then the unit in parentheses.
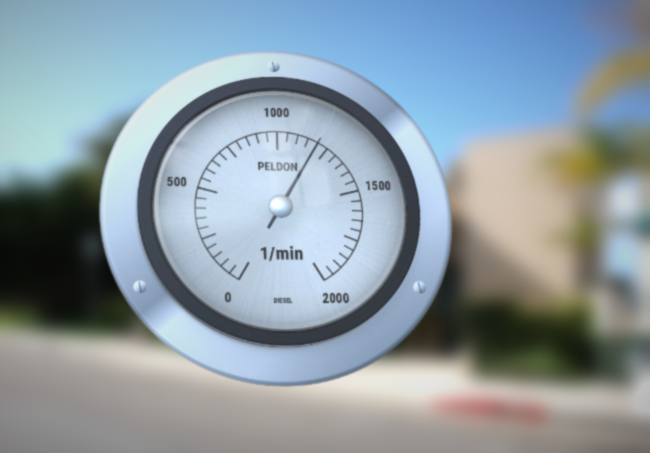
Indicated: 1200 (rpm)
